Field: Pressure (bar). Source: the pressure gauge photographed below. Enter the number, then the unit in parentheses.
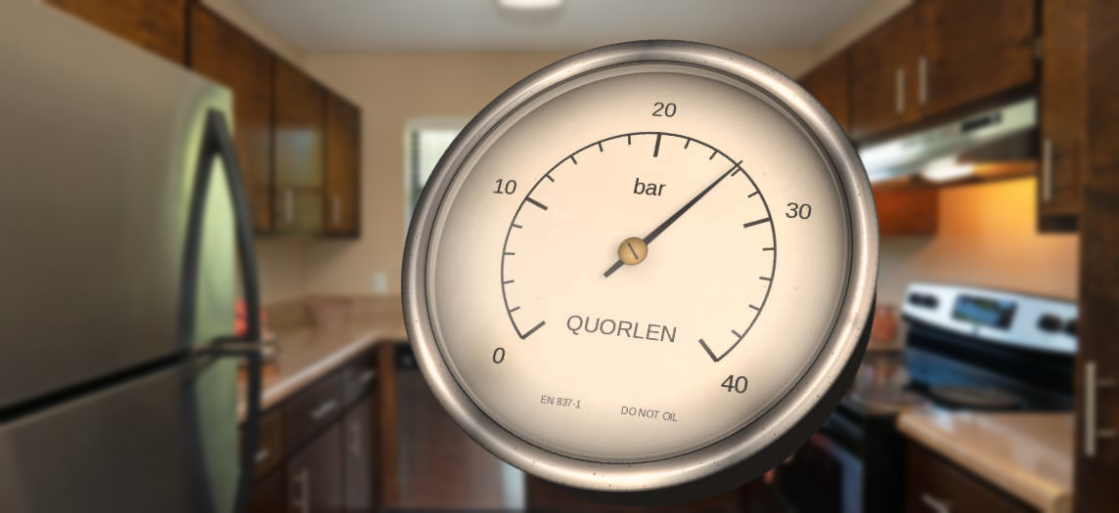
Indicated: 26 (bar)
